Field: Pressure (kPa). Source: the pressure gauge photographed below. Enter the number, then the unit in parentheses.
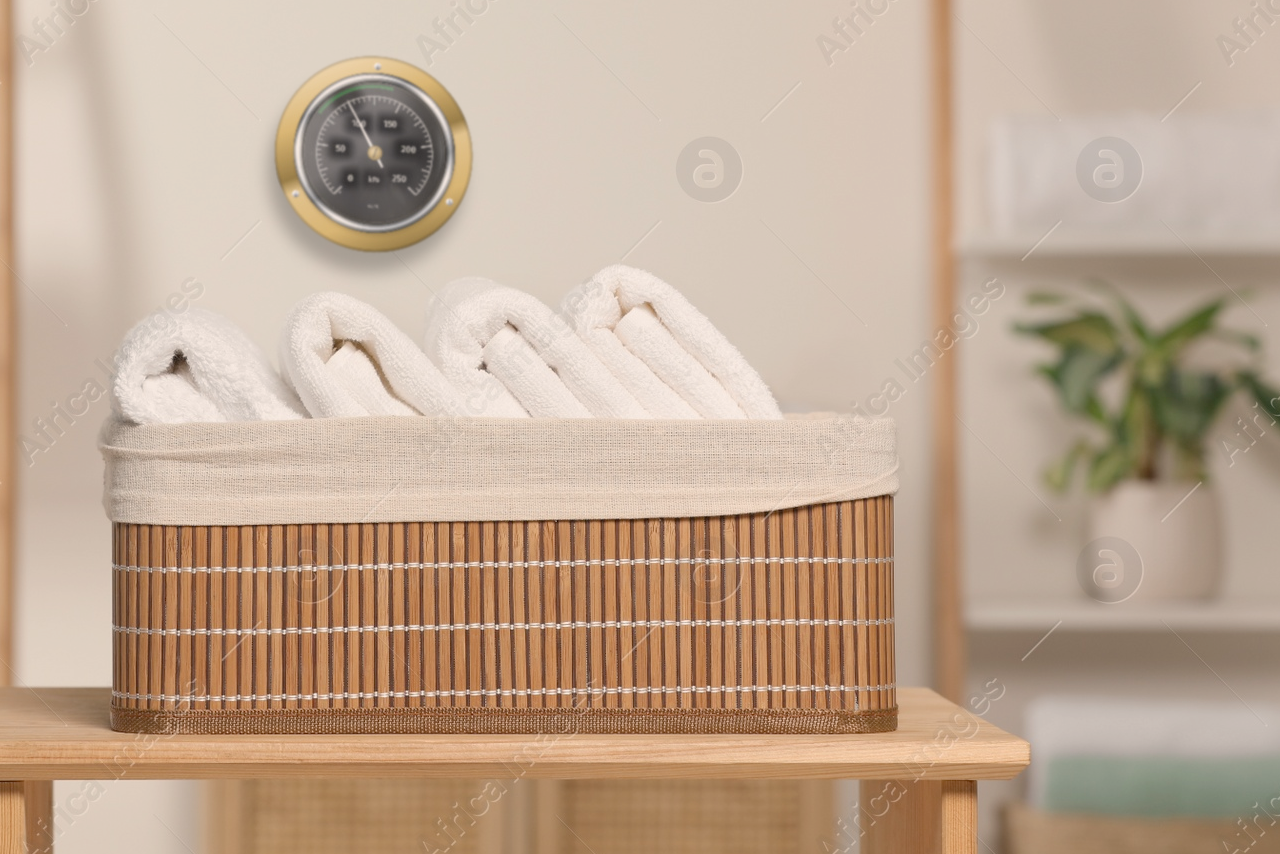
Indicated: 100 (kPa)
